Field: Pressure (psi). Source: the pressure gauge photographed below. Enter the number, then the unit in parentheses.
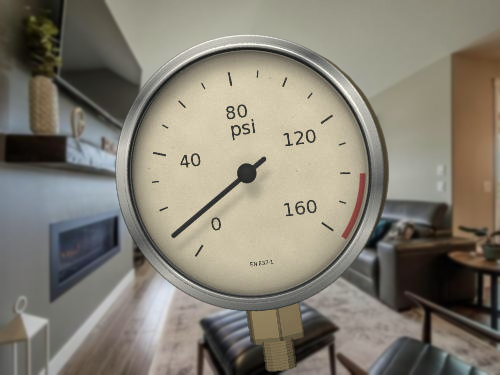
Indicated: 10 (psi)
